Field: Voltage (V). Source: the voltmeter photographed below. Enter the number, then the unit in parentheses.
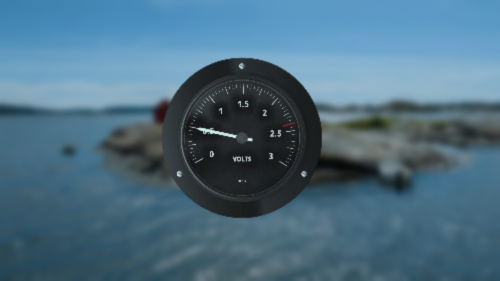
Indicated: 0.5 (V)
